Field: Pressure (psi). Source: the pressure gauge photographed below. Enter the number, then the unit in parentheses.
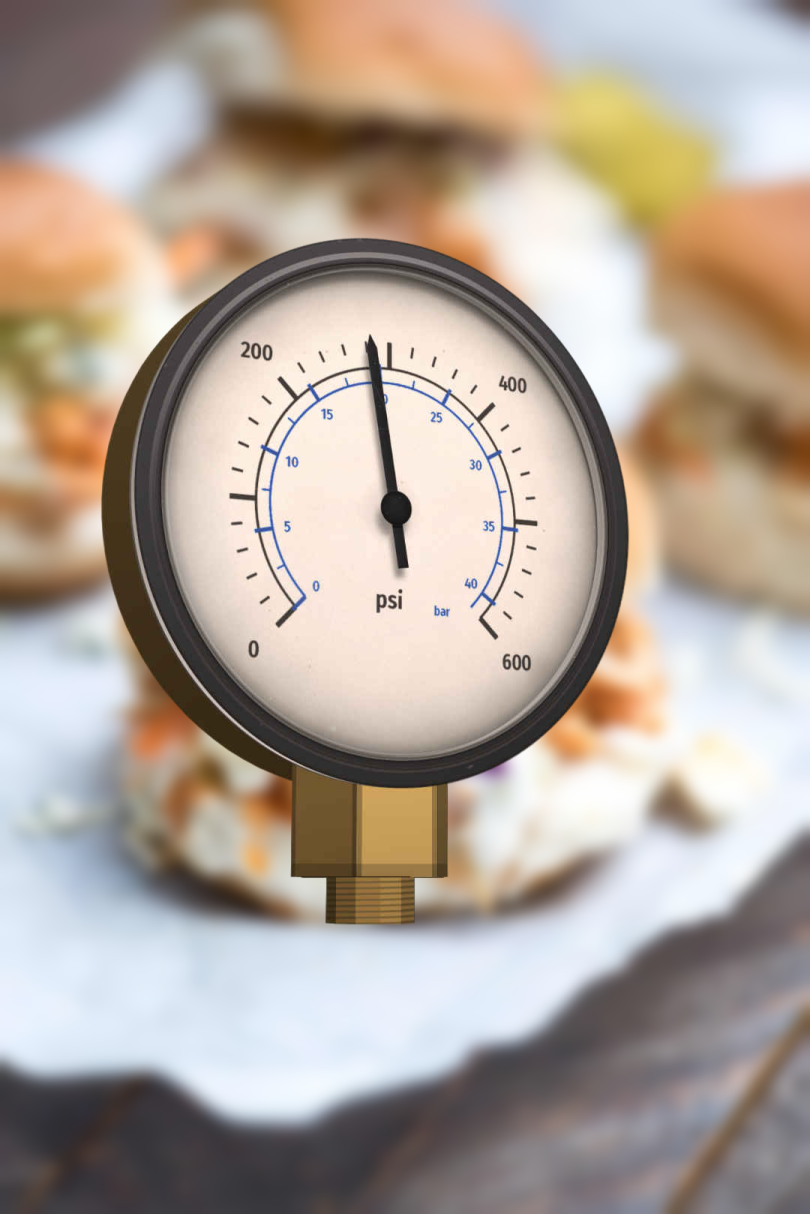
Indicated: 280 (psi)
